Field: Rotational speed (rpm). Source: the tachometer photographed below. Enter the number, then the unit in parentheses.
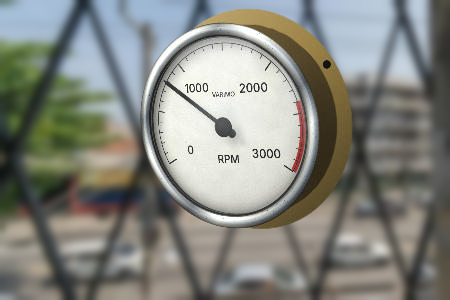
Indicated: 800 (rpm)
